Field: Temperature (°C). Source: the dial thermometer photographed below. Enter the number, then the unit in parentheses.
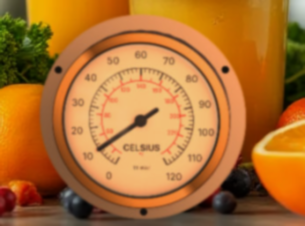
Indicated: 10 (°C)
